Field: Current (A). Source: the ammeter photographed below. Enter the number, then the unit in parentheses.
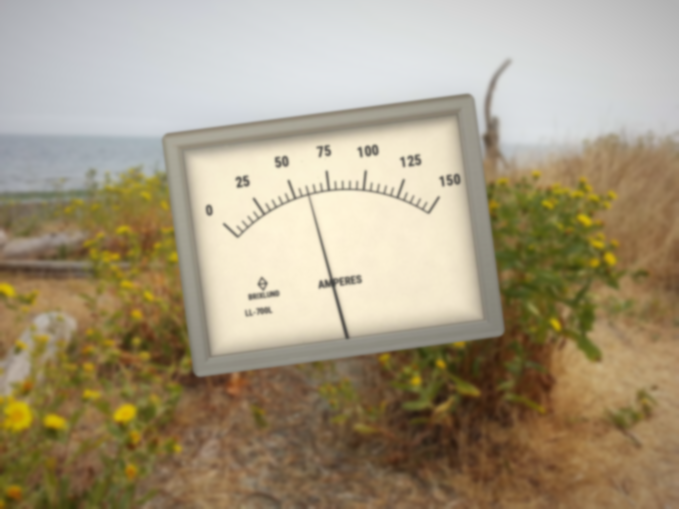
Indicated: 60 (A)
